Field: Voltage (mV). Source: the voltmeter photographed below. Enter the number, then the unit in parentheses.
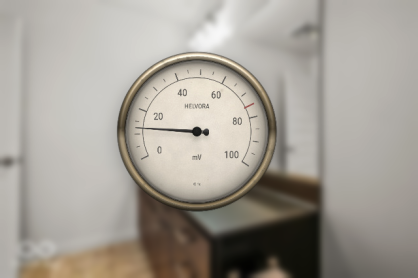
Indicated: 12.5 (mV)
